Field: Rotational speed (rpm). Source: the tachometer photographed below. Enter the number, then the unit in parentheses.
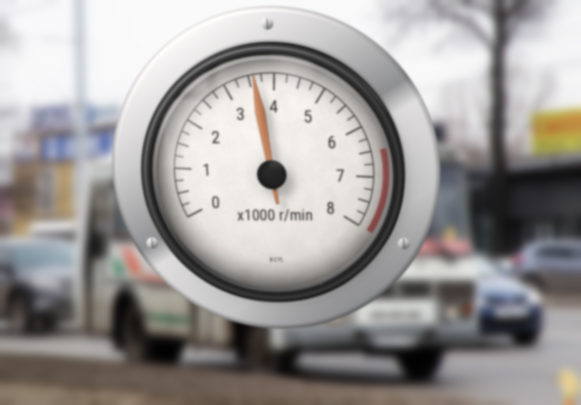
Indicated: 3625 (rpm)
